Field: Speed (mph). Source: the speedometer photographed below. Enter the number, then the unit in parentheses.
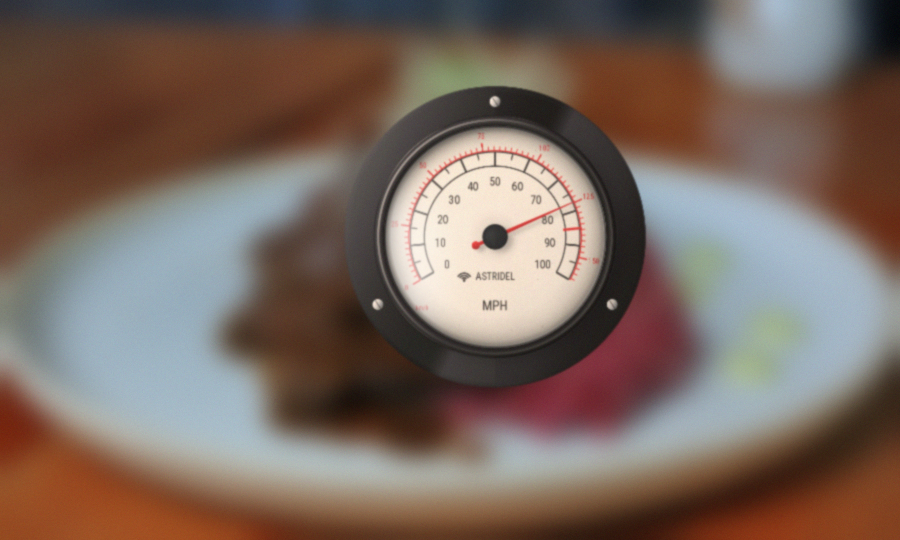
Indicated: 77.5 (mph)
